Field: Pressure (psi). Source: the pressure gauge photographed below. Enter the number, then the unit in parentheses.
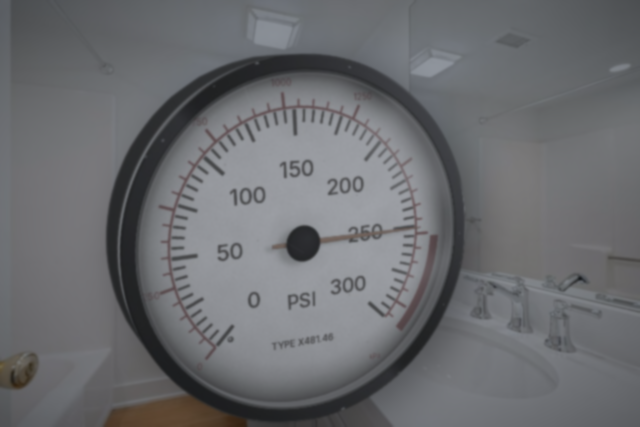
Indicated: 250 (psi)
